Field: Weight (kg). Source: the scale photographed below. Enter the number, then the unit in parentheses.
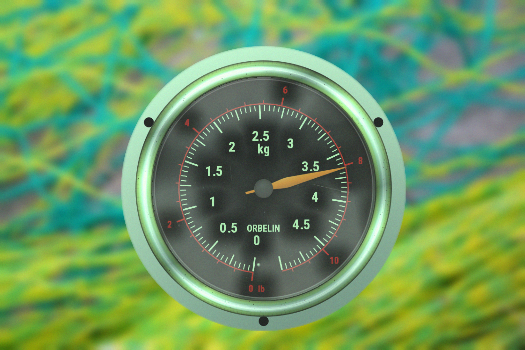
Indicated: 3.65 (kg)
